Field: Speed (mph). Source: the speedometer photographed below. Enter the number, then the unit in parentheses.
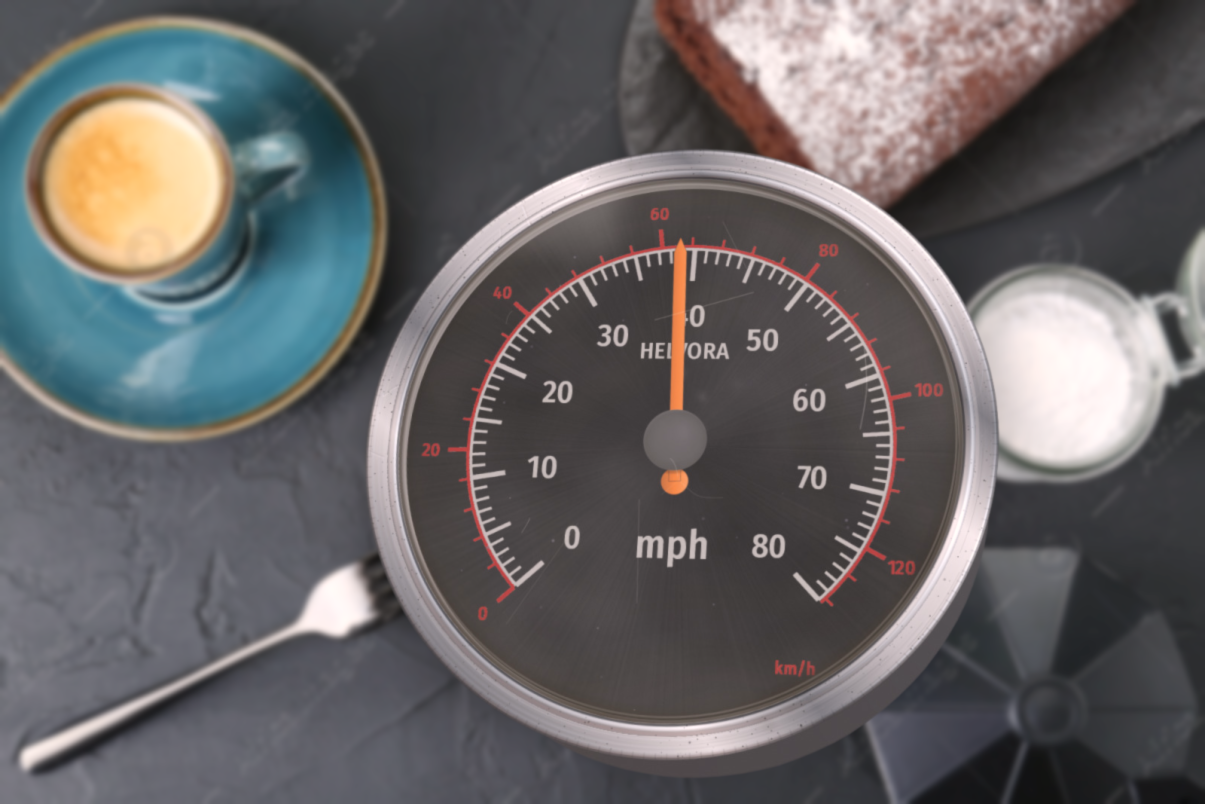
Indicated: 39 (mph)
